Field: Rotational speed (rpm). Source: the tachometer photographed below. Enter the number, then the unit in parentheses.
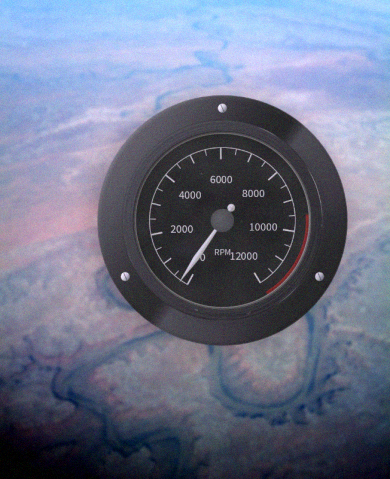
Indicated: 250 (rpm)
